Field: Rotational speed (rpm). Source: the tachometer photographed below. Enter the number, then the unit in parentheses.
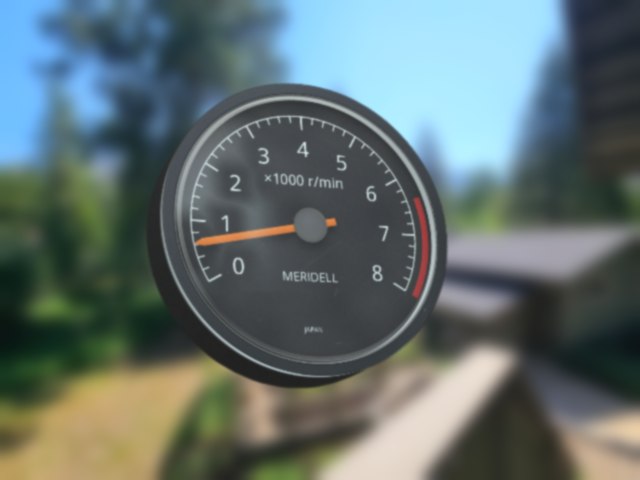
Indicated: 600 (rpm)
